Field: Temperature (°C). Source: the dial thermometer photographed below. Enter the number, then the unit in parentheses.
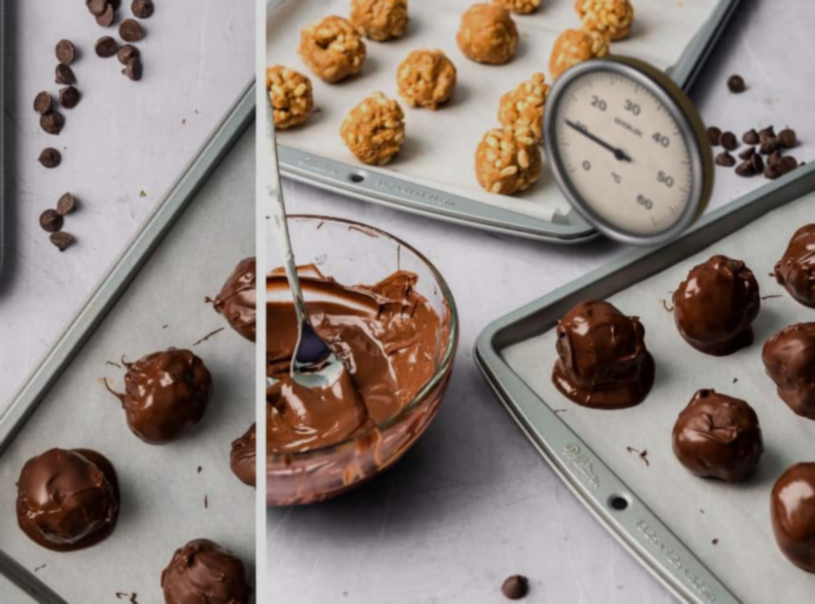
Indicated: 10 (°C)
